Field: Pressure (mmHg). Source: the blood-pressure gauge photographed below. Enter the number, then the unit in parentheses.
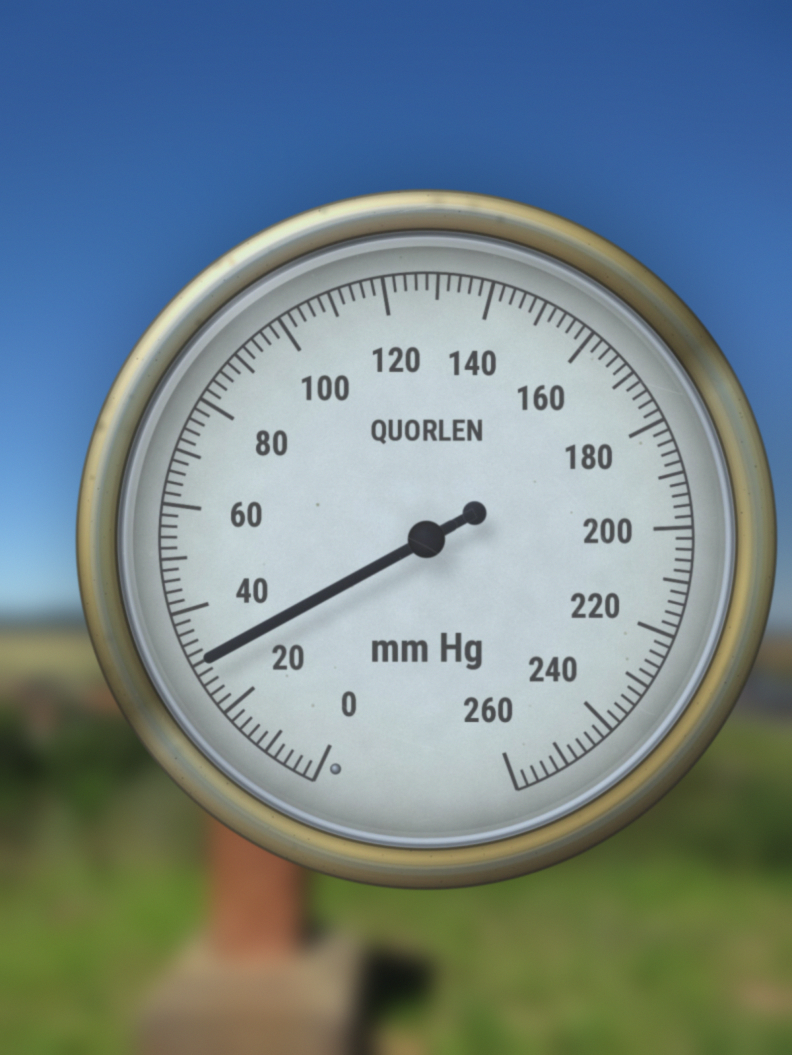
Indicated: 30 (mmHg)
